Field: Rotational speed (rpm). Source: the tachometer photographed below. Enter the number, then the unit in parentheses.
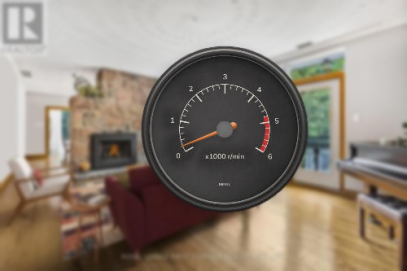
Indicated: 200 (rpm)
